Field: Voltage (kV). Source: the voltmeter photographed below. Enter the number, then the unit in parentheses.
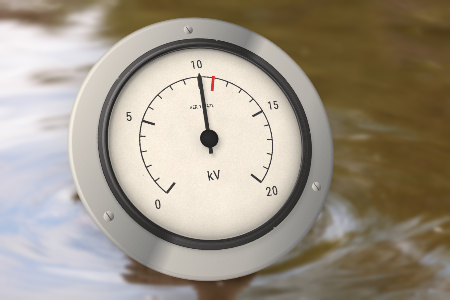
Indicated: 10 (kV)
